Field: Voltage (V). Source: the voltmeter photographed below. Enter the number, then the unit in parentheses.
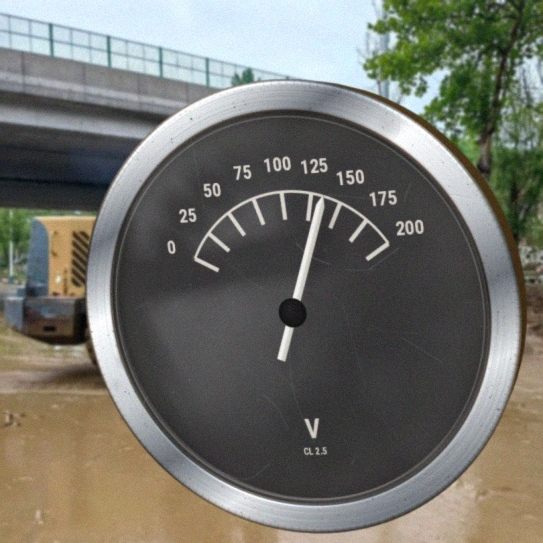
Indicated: 137.5 (V)
